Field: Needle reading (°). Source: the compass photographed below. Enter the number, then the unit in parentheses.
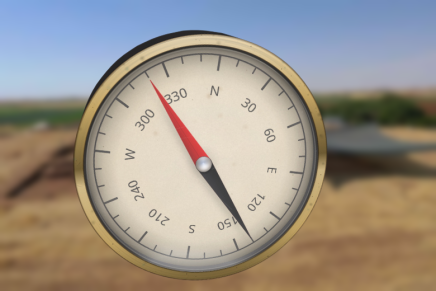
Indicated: 320 (°)
